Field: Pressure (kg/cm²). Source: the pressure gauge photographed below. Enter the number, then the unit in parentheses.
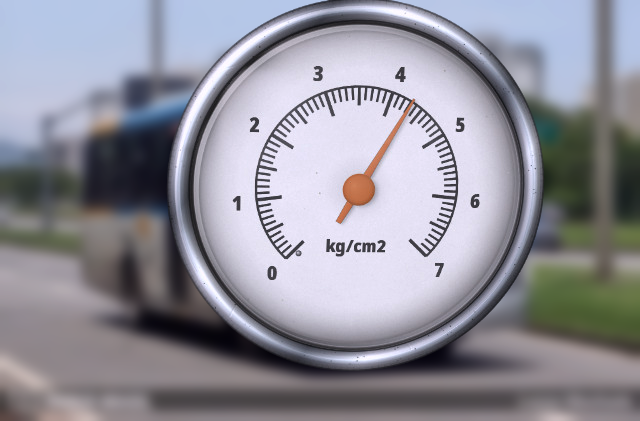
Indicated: 4.3 (kg/cm²)
